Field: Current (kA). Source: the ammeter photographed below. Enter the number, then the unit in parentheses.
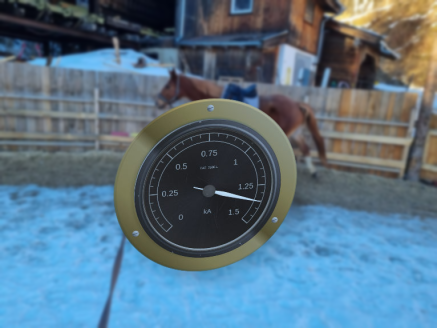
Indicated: 1.35 (kA)
